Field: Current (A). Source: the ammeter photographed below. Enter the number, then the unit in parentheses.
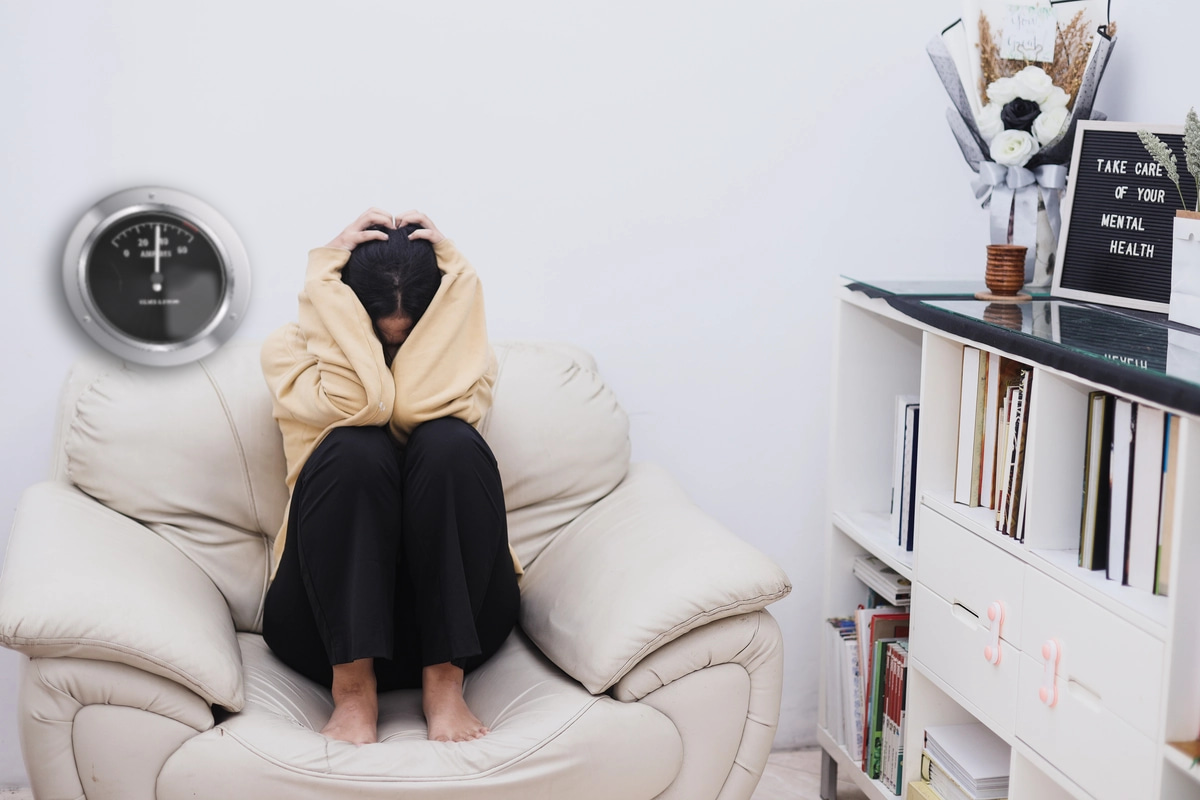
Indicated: 35 (A)
